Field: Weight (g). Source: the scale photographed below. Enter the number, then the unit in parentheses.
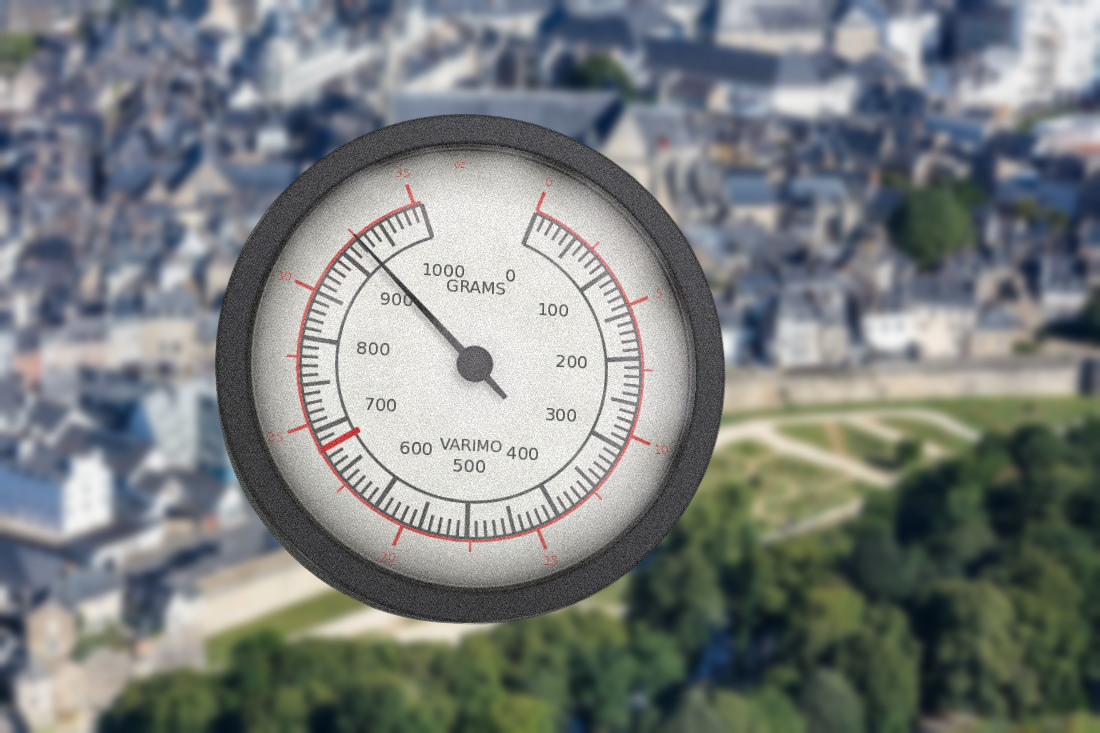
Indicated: 920 (g)
